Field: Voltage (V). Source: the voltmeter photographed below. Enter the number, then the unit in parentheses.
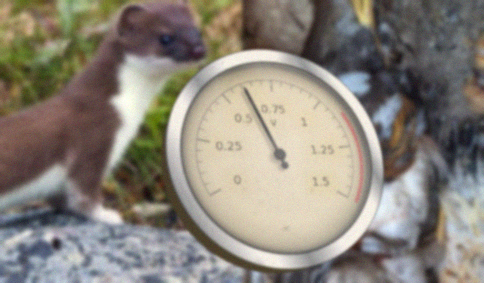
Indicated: 0.6 (V)
